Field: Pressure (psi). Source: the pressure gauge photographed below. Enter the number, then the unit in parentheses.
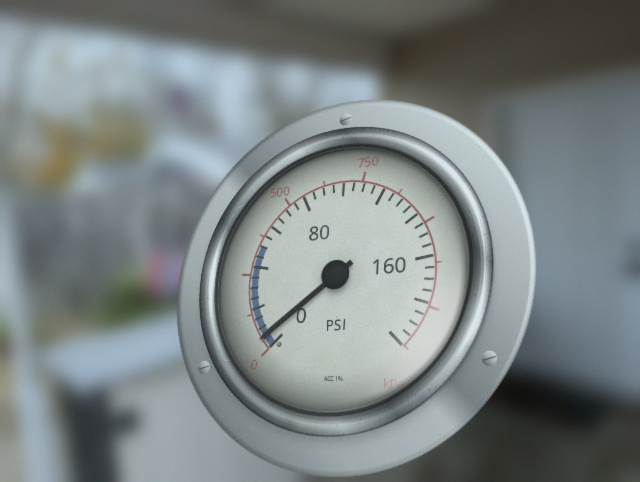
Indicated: 5 (psi)
